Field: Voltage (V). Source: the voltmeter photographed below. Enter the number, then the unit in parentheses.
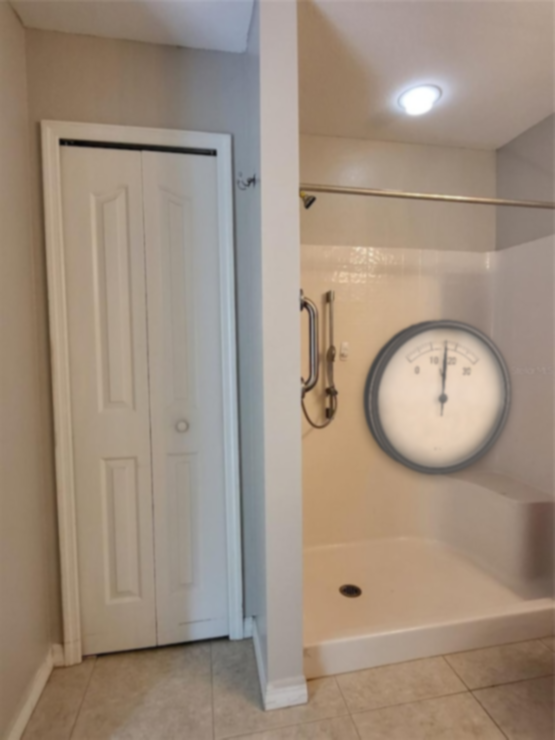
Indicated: 15 (V)
